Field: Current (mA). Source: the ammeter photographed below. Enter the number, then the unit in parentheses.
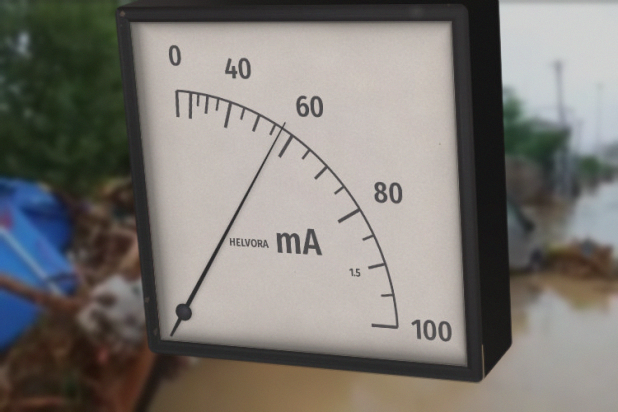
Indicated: 57.5 (mA)
